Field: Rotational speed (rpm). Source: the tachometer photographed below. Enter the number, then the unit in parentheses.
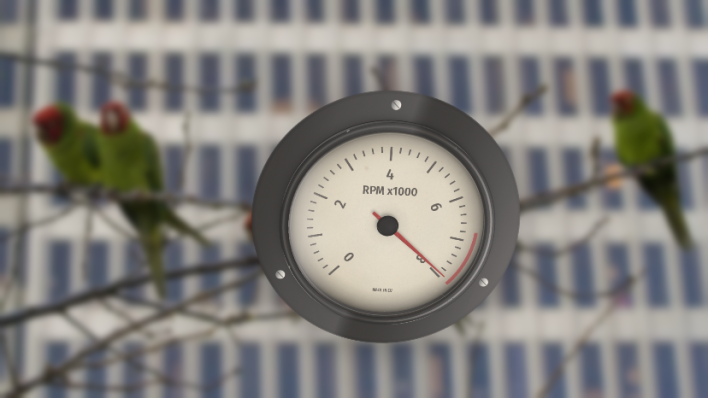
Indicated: 7900 (rpm)
